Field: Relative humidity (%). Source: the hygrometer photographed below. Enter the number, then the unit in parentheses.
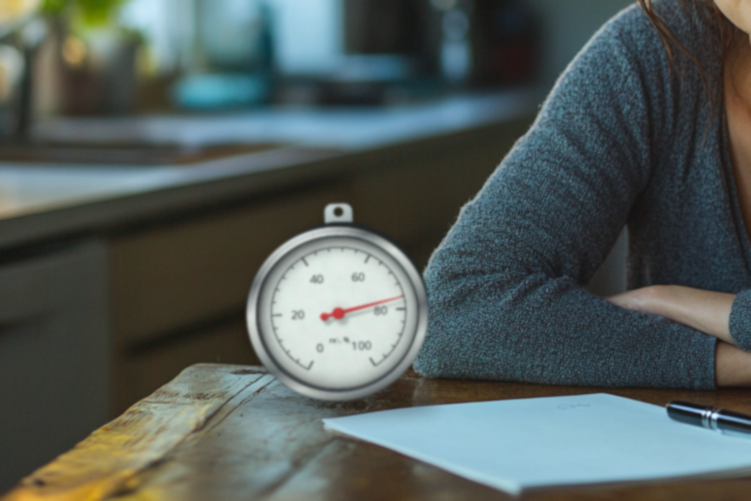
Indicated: 76 (%)
